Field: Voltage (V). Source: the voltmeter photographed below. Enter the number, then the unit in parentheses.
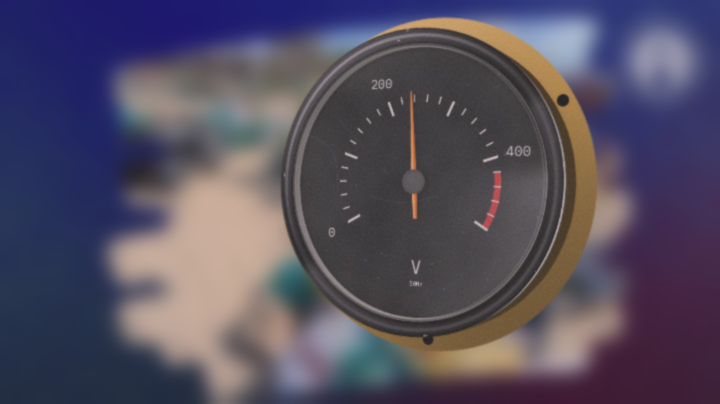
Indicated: 240 (V)
